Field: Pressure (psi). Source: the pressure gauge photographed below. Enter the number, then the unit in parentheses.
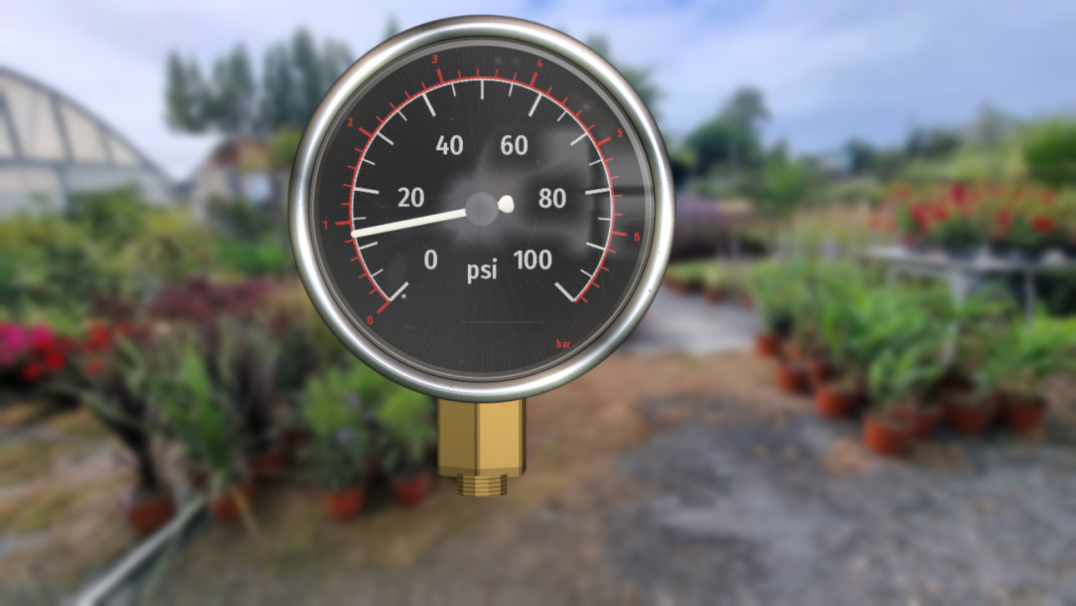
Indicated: 12.5 (psi)
